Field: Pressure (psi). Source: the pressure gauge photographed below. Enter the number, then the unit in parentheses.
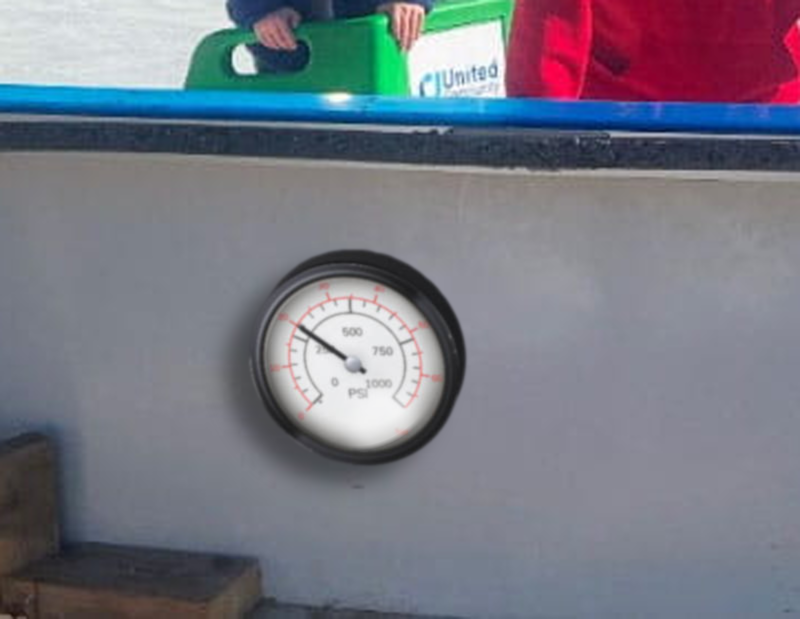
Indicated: 300 (psi)
